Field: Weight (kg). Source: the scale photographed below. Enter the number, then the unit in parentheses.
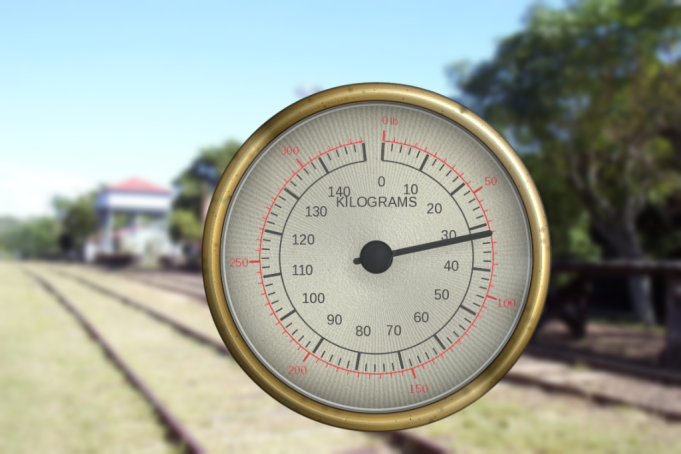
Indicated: 32 (kg)
